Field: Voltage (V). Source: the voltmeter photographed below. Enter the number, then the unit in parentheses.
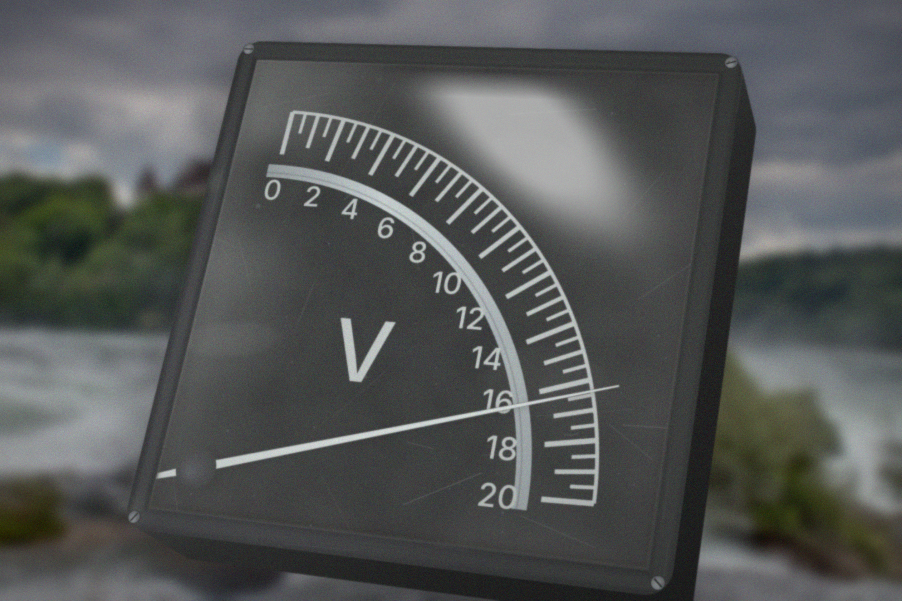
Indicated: 16.5 (V)
